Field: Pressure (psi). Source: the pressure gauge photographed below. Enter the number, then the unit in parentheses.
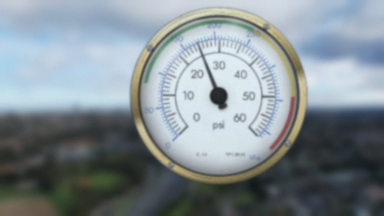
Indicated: 25 (psi)
